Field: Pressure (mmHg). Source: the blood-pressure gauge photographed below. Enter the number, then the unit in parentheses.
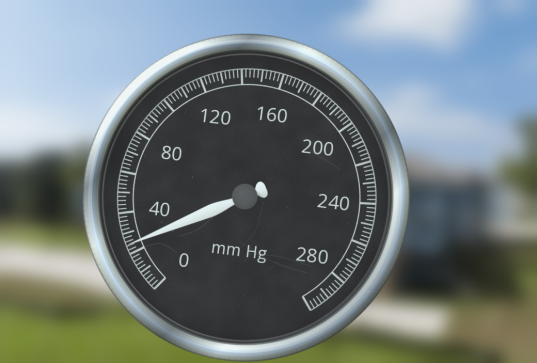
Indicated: 24 (mmHg)
